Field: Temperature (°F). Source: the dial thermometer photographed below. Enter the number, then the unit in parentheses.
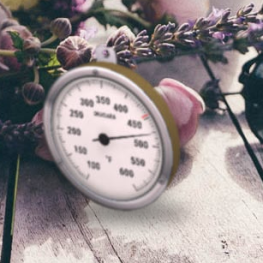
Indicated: 475 (°F)
